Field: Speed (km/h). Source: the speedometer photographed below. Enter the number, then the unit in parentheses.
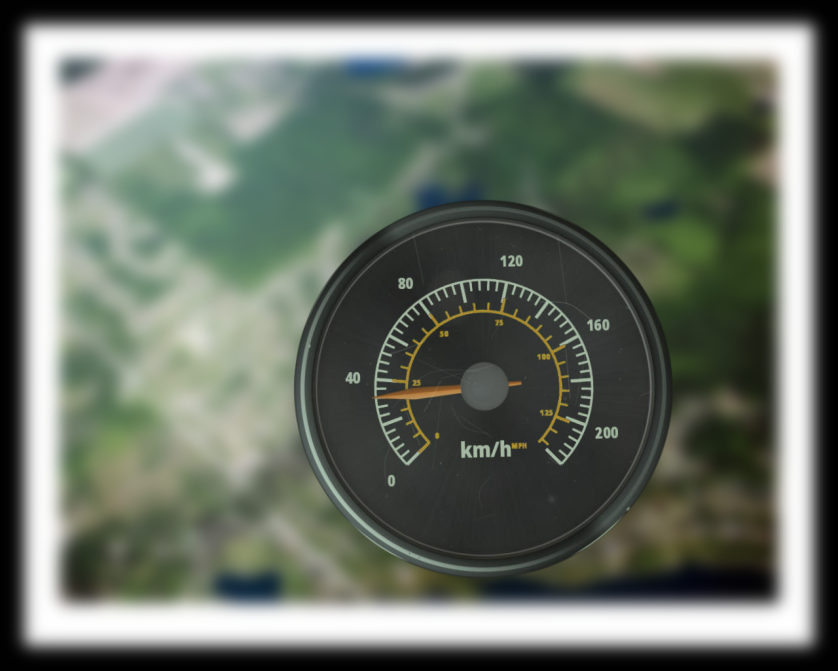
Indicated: 32 (km/h)
